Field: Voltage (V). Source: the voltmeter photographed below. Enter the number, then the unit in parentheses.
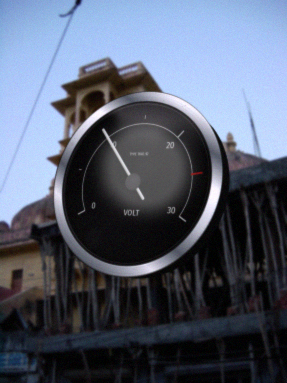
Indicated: 10 (V)
